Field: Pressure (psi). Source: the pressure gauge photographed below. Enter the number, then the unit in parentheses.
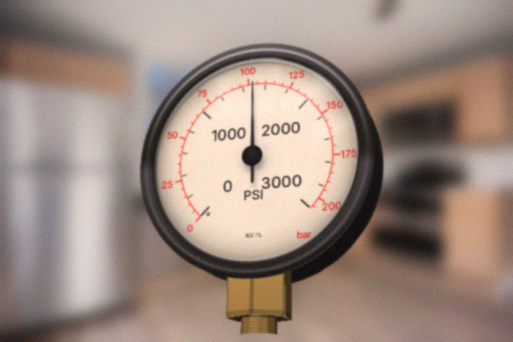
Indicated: 1500 (psi)
